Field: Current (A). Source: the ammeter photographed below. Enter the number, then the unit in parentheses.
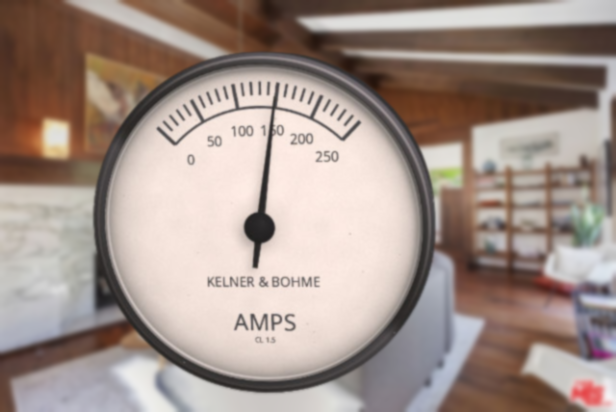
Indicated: 150 (A)
